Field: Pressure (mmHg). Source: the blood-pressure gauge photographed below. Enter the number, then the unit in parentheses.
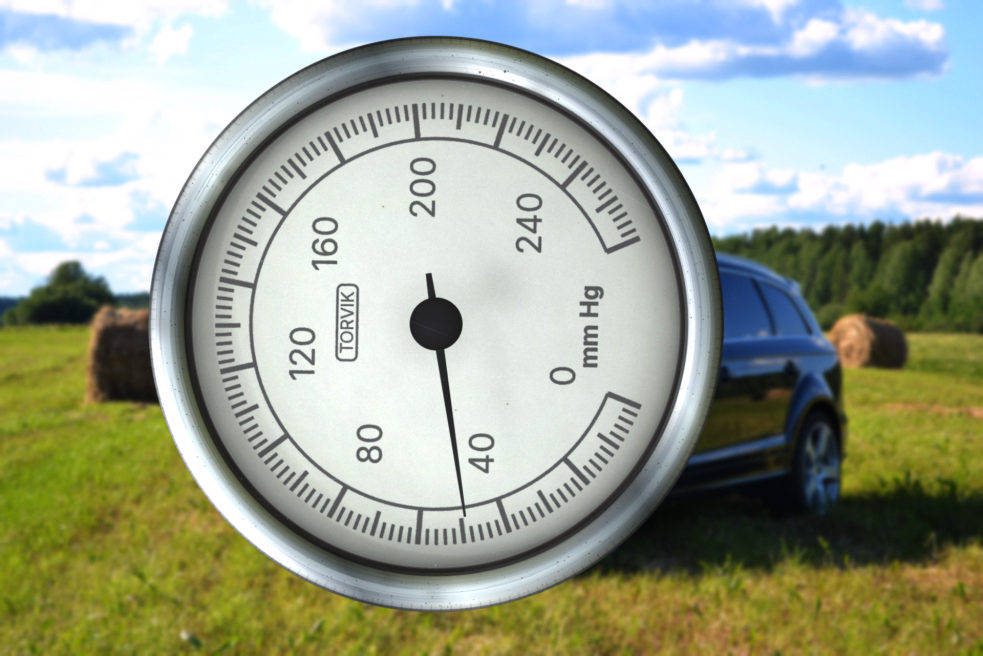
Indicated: 49 (mmHg)
